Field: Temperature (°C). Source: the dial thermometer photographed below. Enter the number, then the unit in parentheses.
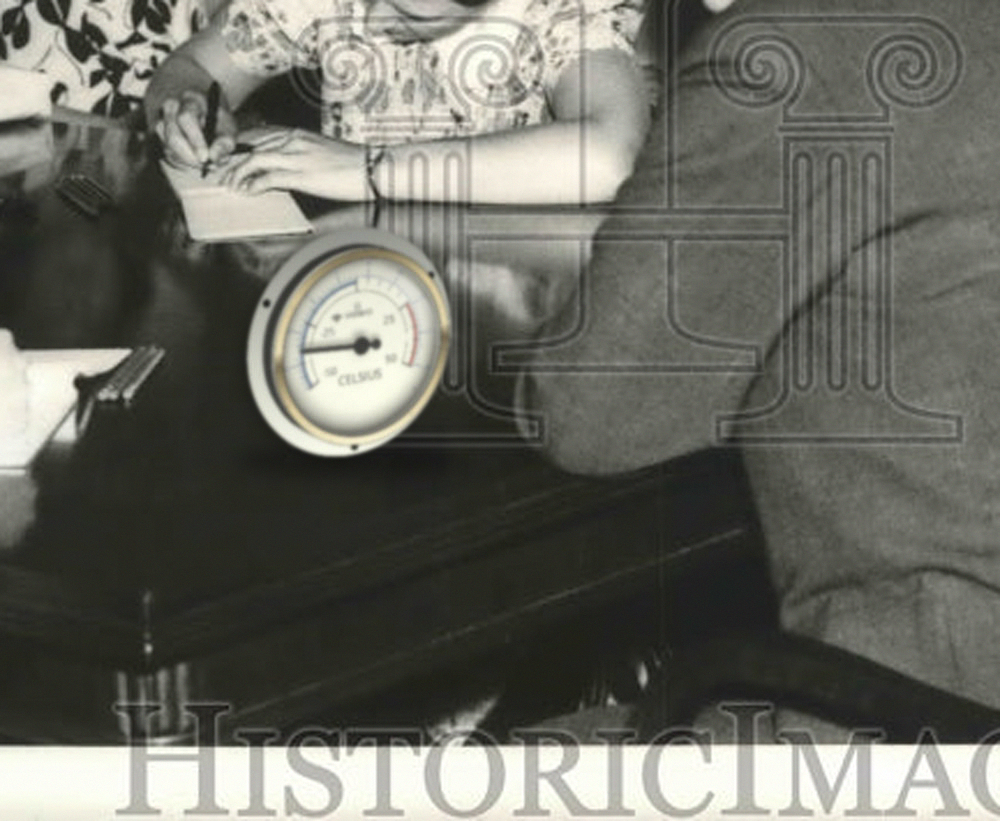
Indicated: -35 (°C)
